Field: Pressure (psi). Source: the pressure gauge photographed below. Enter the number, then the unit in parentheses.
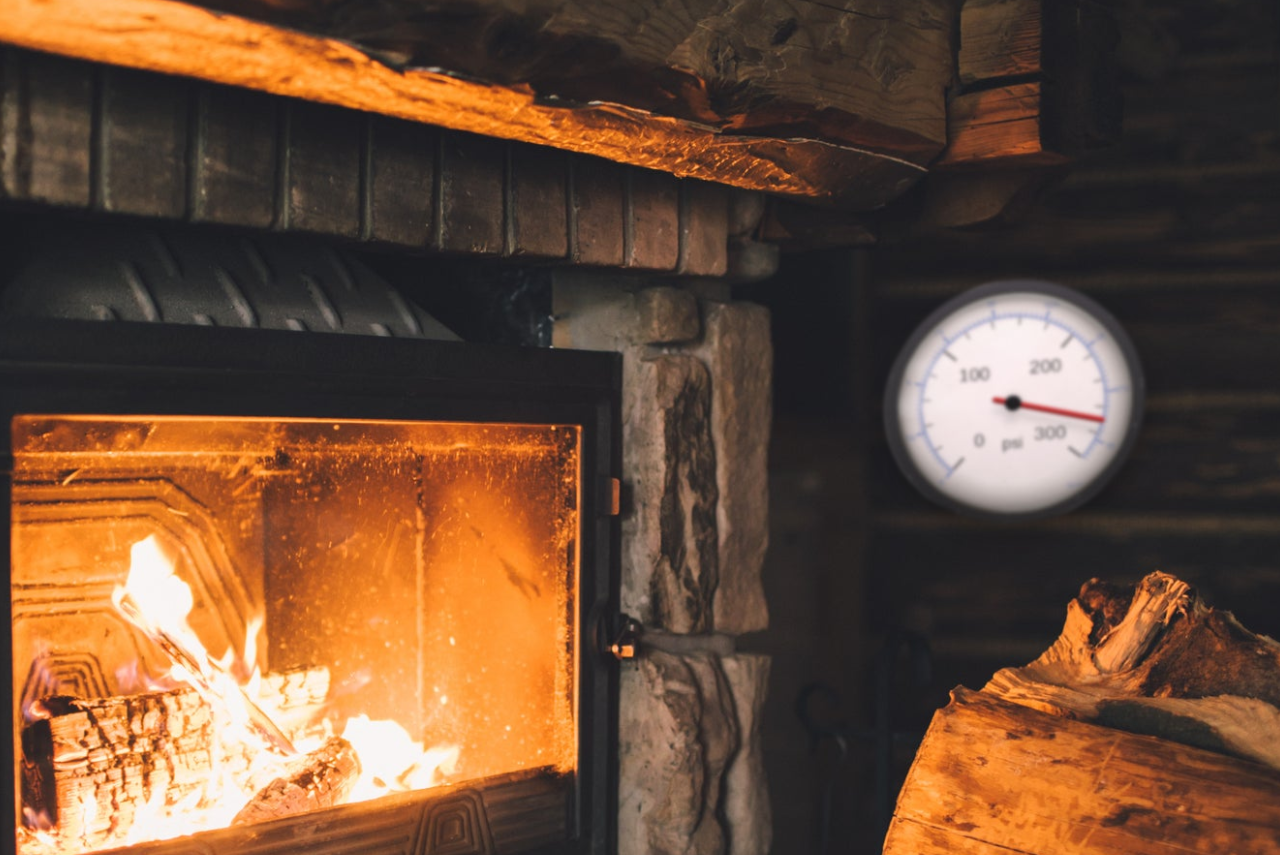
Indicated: 270 (psi)
